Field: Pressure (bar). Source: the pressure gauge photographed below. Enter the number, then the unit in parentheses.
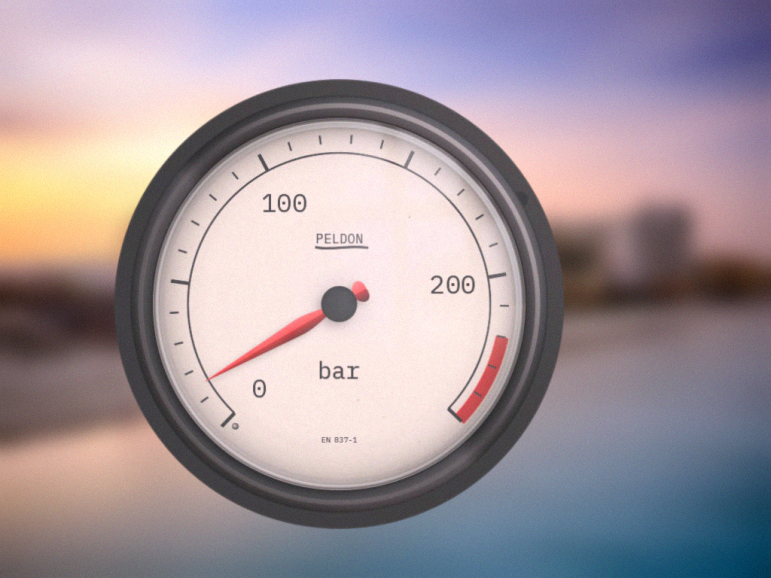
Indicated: 15 (bar)
